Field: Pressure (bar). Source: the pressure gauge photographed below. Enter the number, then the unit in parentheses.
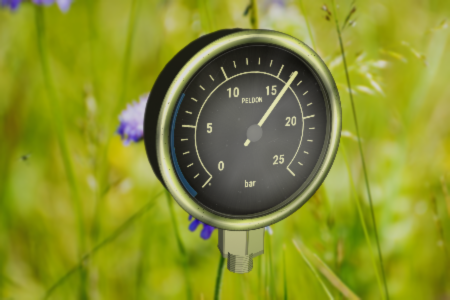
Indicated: 16 (bar)
